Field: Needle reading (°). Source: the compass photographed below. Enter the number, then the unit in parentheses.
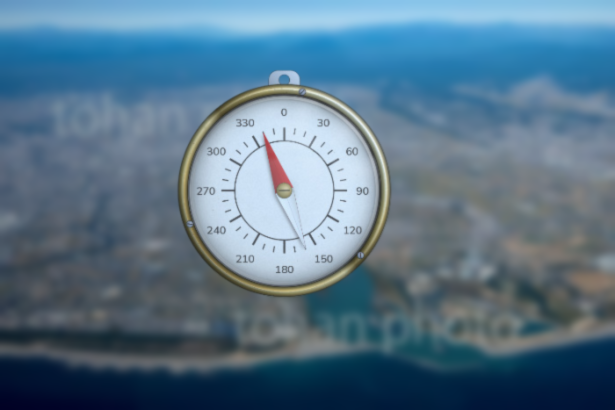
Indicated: 340 (°)
